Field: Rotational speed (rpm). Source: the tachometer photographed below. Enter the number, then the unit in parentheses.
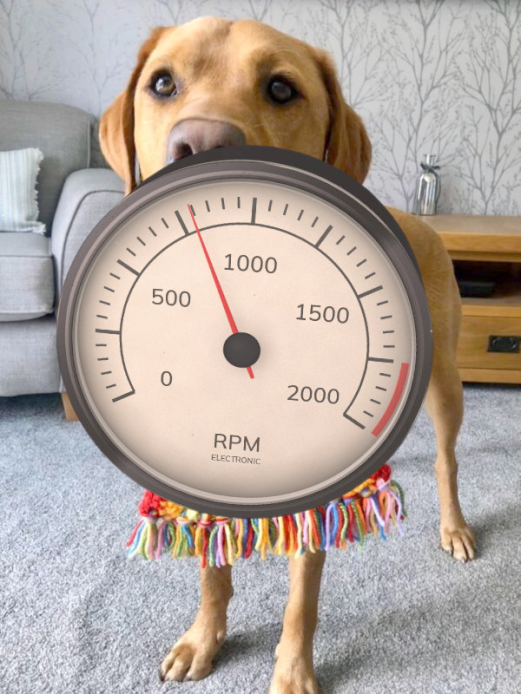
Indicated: 800 (rpm)
